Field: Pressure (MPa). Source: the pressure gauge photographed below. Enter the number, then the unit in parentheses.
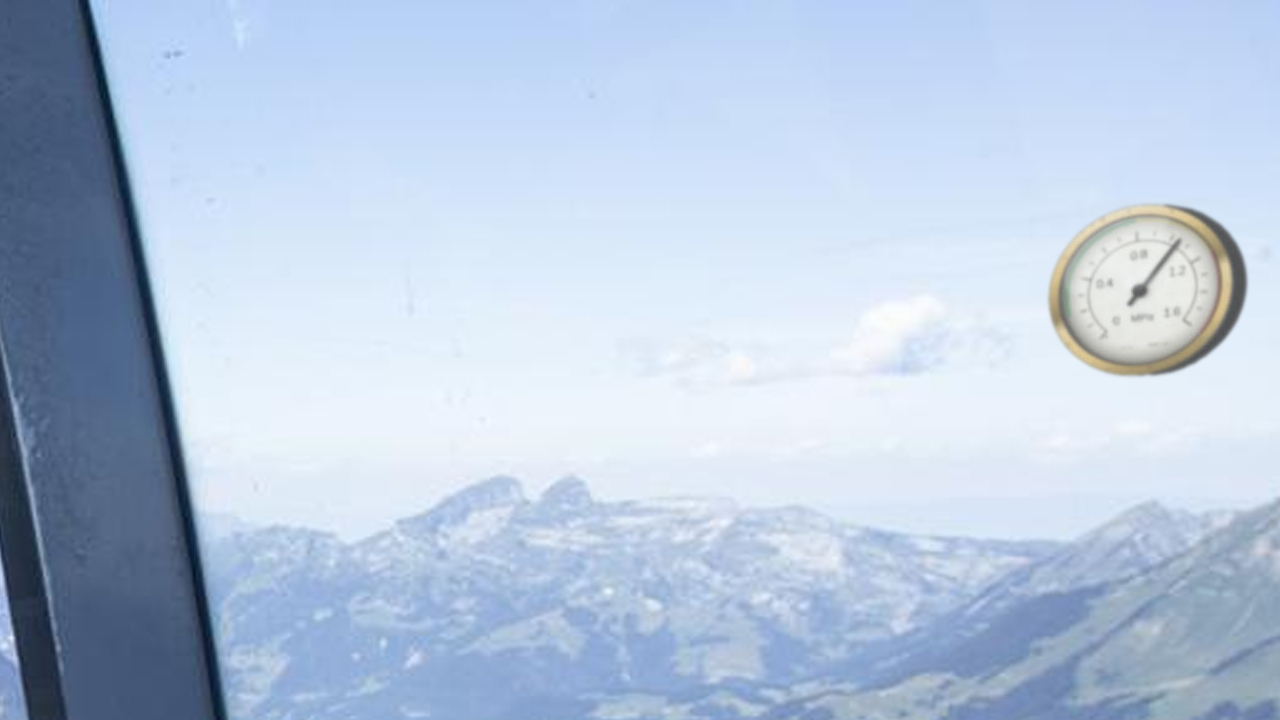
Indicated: 1.05 (MPa)
